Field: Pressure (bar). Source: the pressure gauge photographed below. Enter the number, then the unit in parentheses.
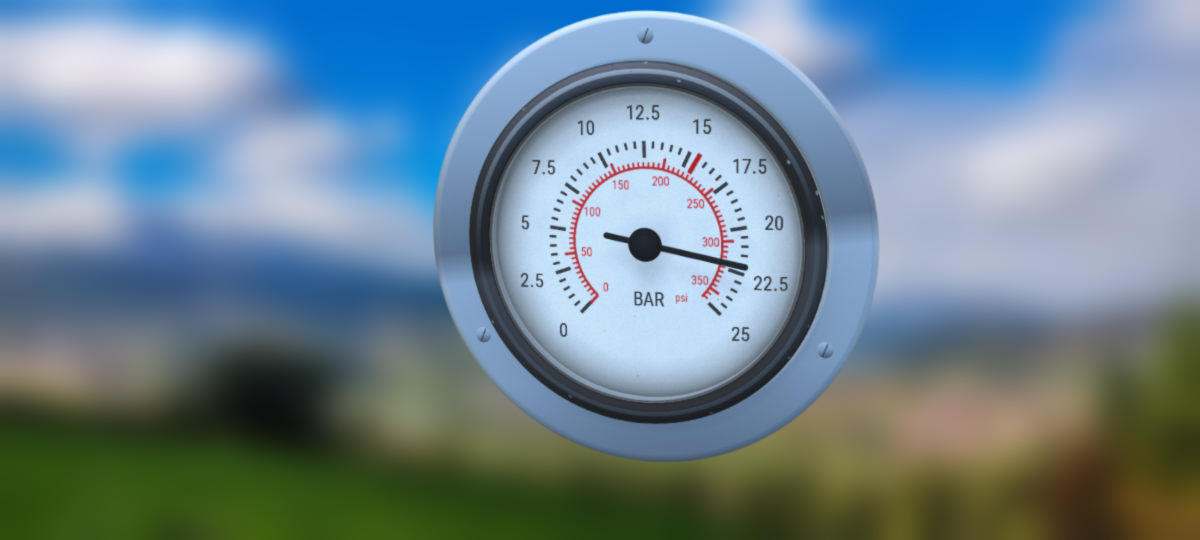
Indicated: 22 (bar)
